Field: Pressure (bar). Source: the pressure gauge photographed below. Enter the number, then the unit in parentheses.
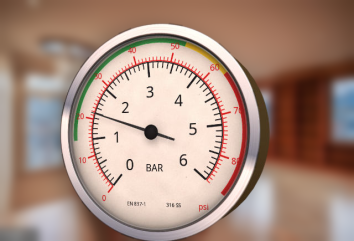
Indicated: 1.5 (bar)
